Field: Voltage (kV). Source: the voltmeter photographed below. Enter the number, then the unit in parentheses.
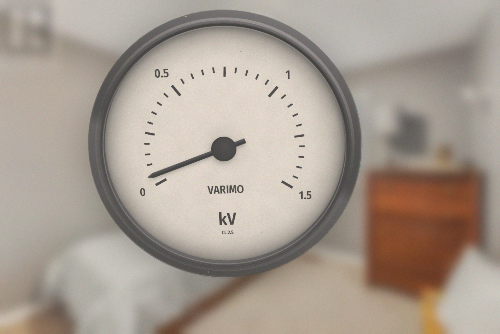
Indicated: 0.05 (kV)
